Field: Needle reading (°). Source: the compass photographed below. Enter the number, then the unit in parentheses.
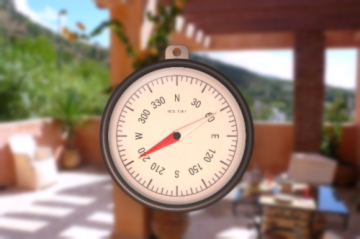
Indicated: 240 (°)
